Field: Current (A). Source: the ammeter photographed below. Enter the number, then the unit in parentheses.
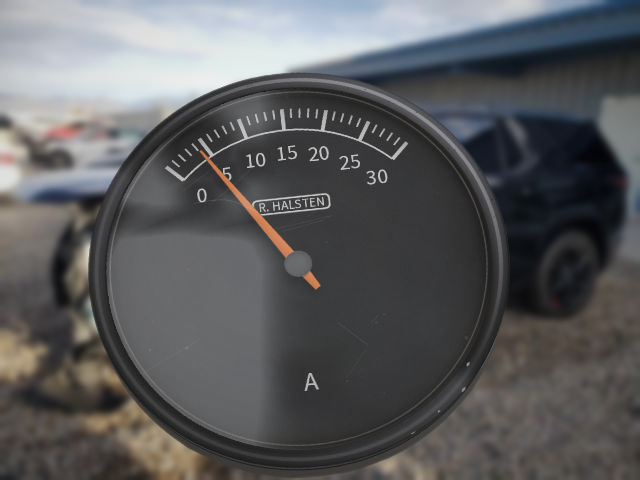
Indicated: 4 (A)
